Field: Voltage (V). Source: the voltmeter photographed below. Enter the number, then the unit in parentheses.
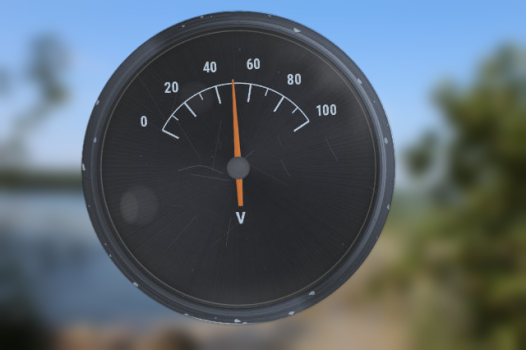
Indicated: 50 (V)
